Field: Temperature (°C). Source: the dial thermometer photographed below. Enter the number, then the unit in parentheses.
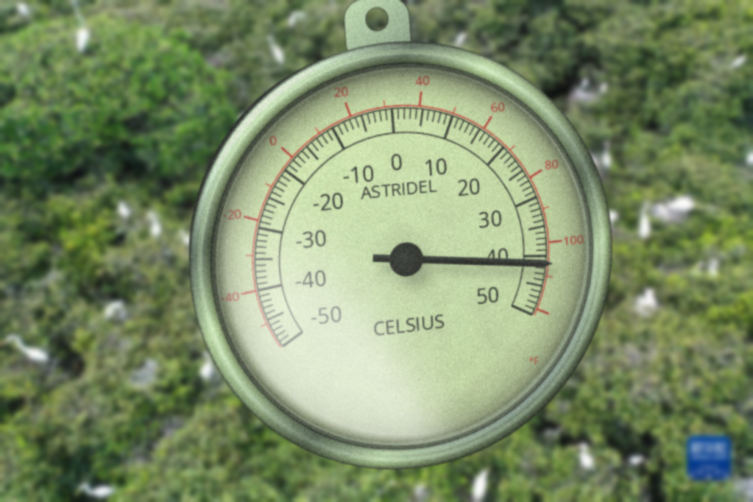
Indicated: 41 (°C)
